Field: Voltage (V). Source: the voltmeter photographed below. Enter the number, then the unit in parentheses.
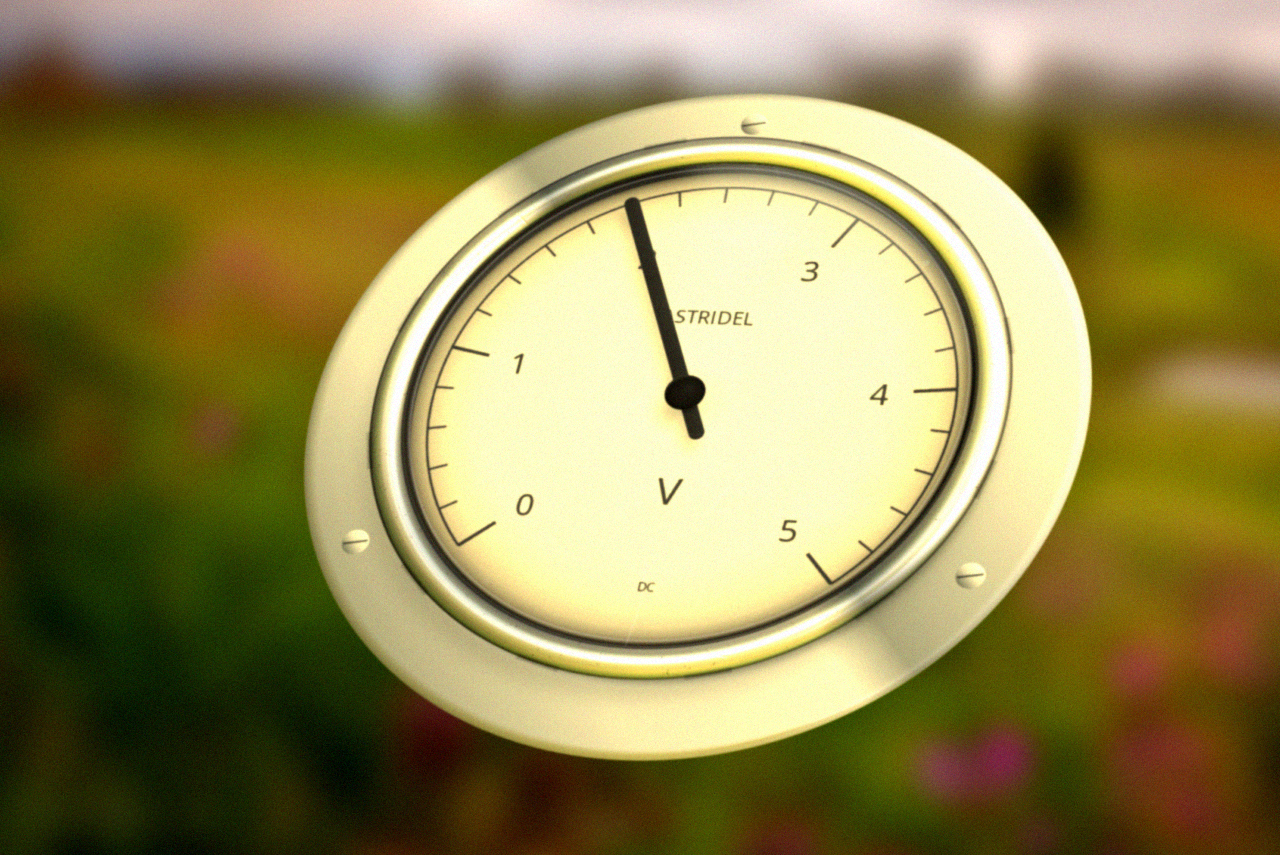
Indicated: 2 (V)
